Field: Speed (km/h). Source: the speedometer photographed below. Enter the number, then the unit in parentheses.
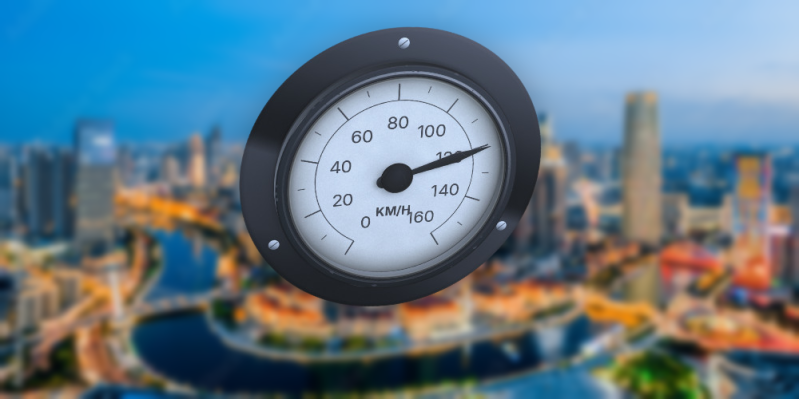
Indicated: 120 (km/h)
